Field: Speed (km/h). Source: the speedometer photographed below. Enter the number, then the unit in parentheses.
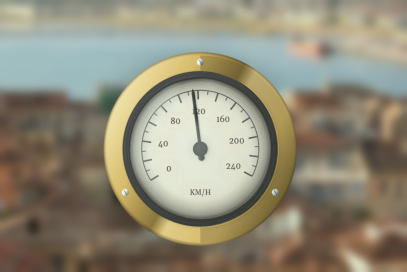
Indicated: 115 (km/h)
